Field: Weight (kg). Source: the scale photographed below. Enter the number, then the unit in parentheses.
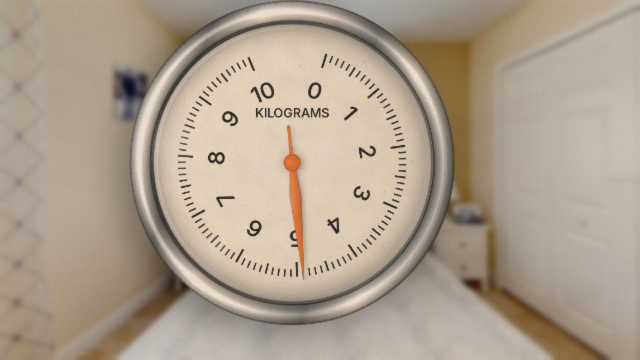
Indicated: 4.9 (kg)
